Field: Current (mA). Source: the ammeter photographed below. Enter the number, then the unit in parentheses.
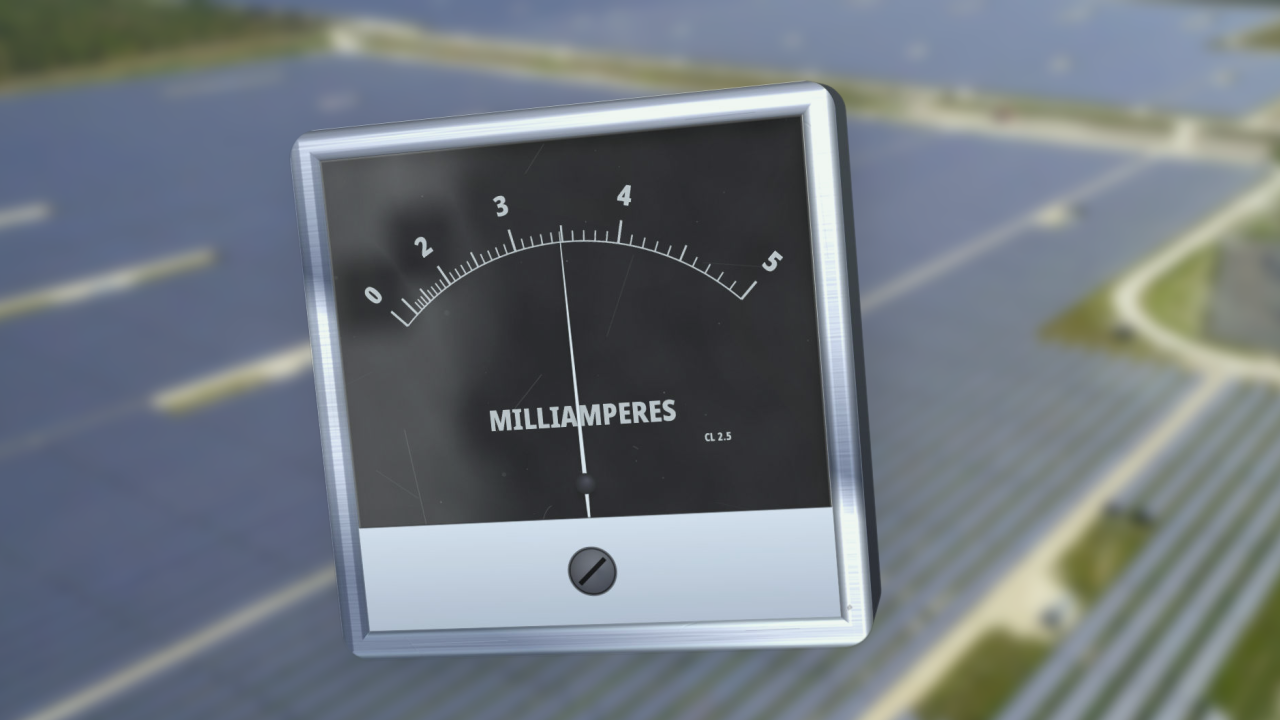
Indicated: 3.5 (mA)
